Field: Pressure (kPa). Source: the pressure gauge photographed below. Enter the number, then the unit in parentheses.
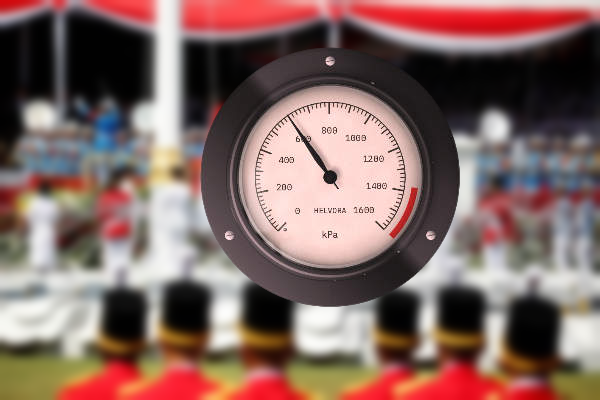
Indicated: 600 (kPa)
